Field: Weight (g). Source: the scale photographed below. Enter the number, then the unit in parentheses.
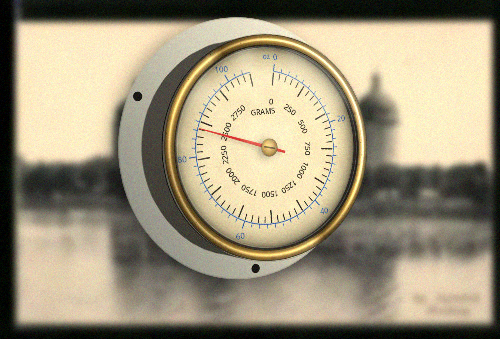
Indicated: 2450 (g)
